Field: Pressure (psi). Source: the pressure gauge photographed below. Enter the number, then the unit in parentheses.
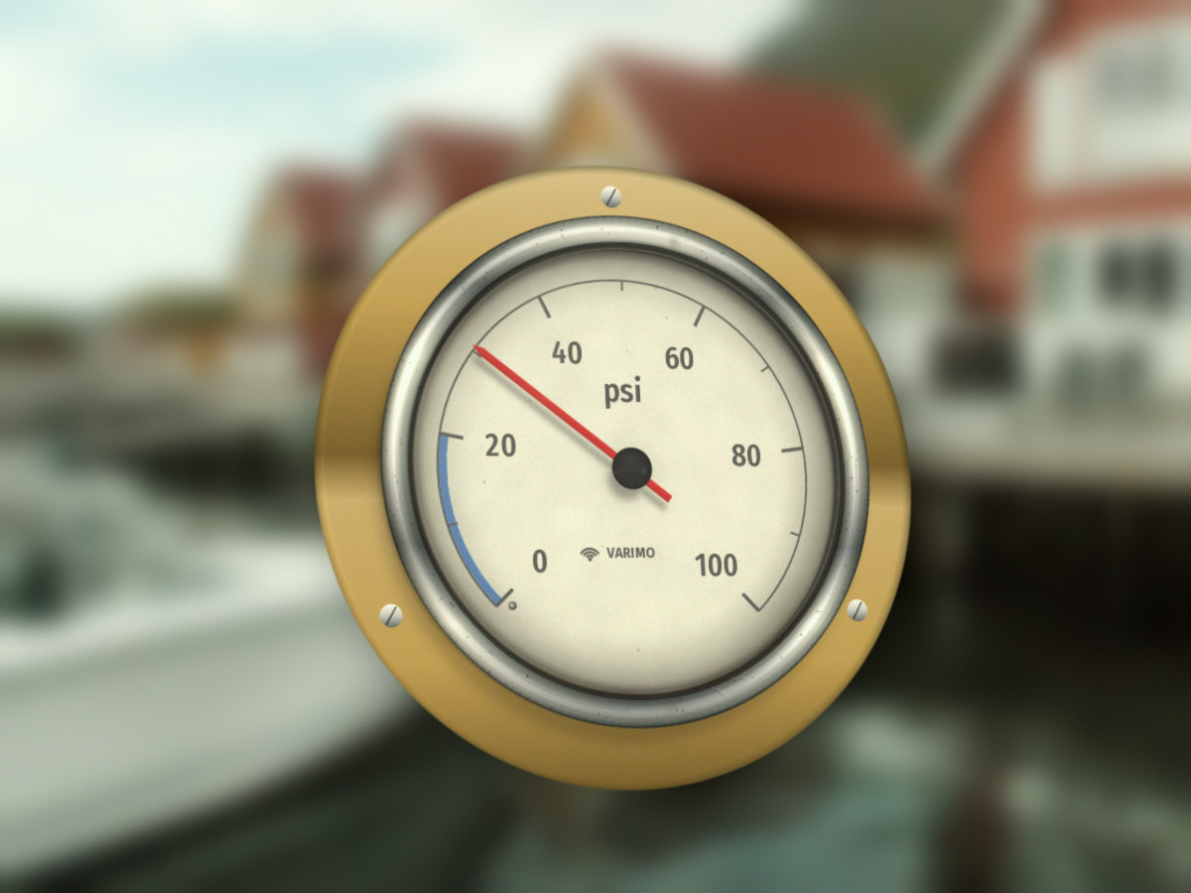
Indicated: 30 (psi)
